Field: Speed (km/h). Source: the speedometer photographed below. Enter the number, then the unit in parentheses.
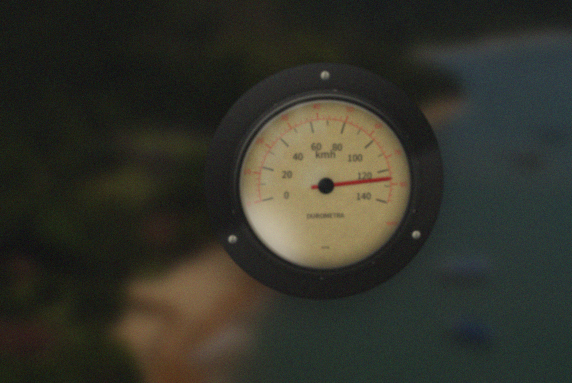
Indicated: 125 (km/h)
